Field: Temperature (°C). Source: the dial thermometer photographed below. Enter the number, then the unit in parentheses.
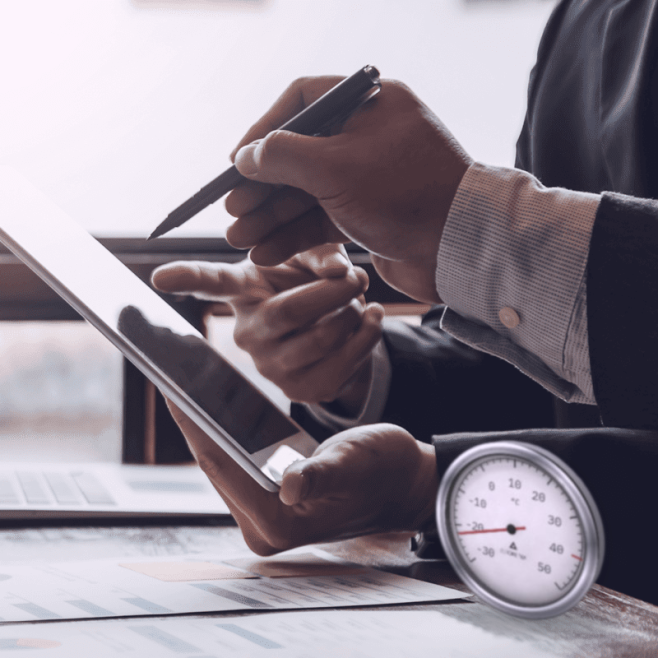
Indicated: -22 (°C)
